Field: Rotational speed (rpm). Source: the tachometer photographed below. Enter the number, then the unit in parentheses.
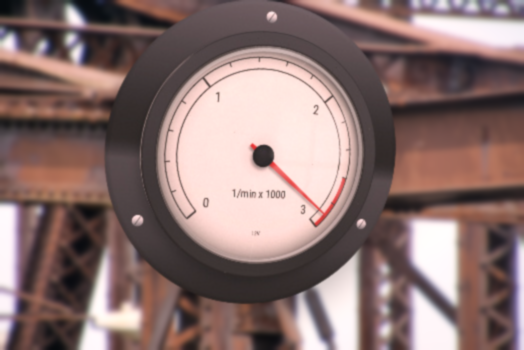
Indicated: 2900 (rpm)
